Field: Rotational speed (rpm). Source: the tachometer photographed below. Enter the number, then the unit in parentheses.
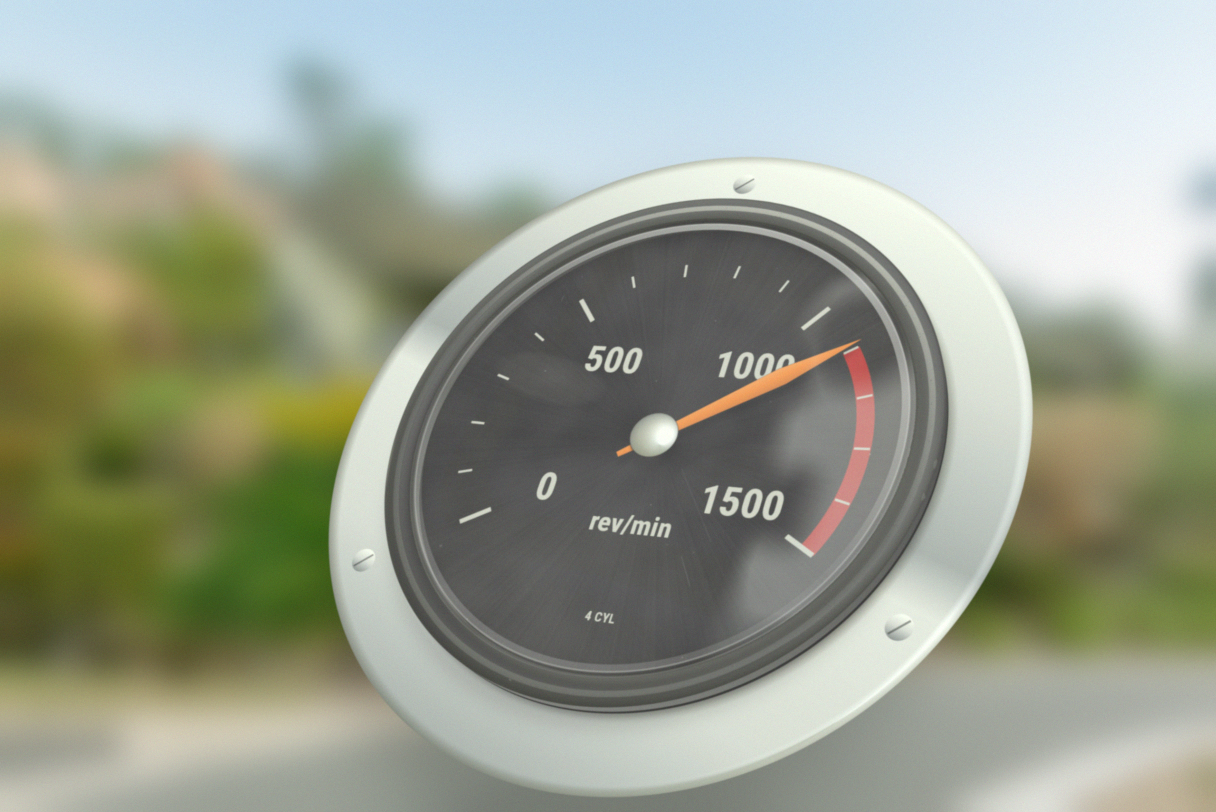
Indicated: 1100 (rpm)
